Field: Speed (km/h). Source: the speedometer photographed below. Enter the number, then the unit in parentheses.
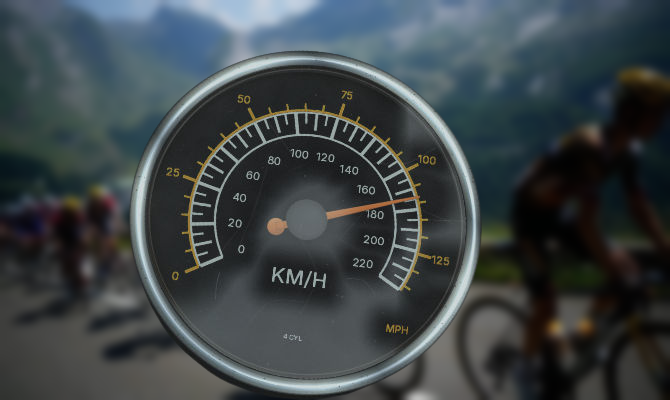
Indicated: 175 (km/h)
